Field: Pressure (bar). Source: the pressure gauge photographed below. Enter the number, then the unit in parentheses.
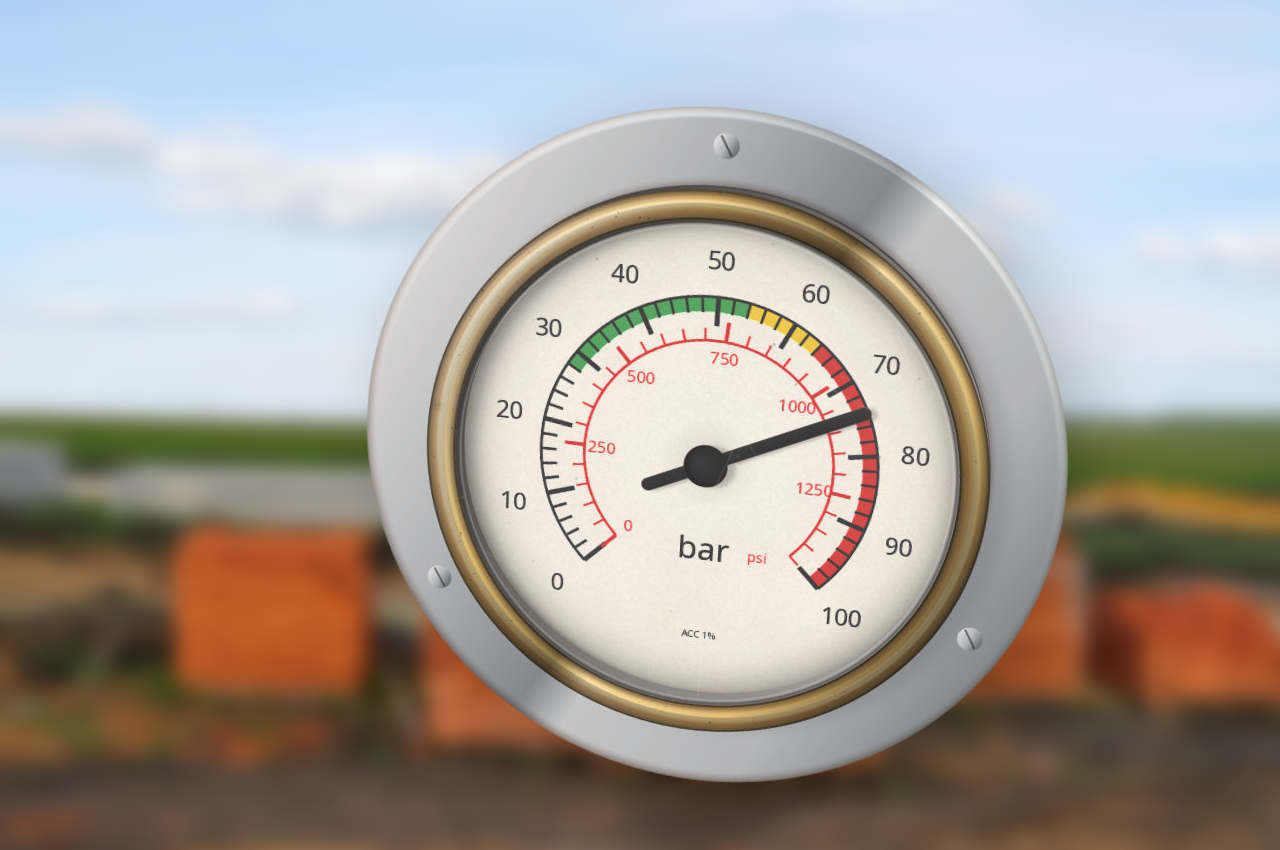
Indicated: 74 (bar)
